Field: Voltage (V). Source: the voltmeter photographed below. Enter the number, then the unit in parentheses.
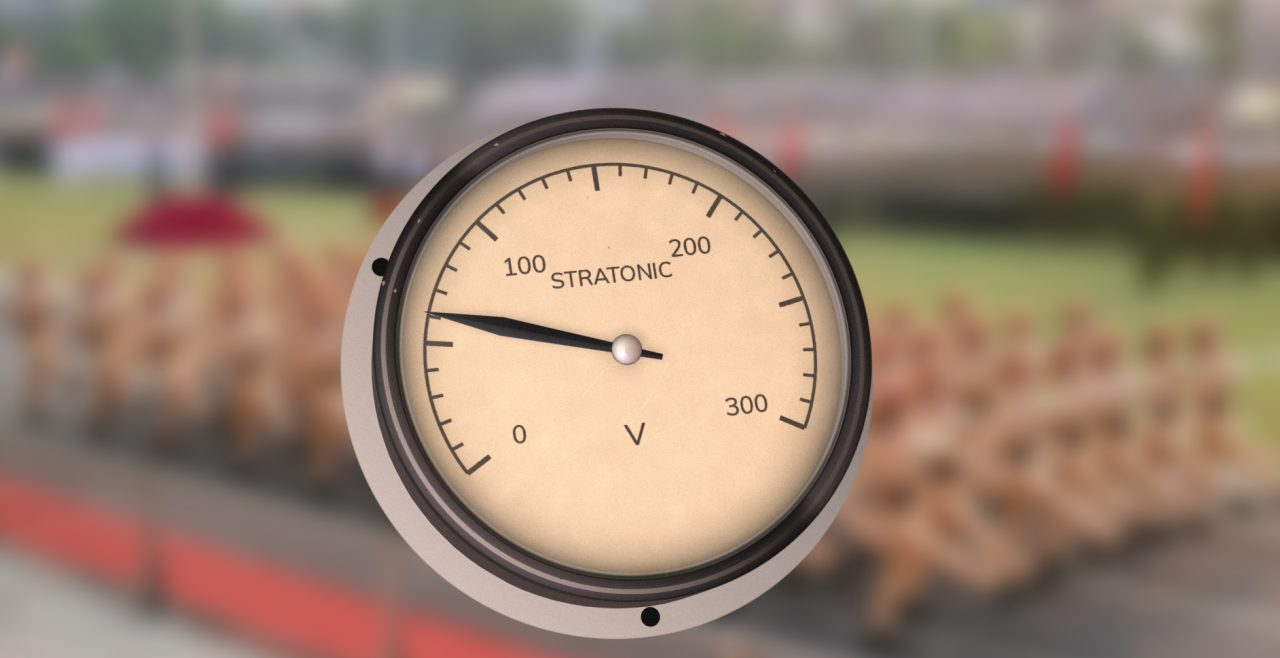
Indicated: 60 (V)
